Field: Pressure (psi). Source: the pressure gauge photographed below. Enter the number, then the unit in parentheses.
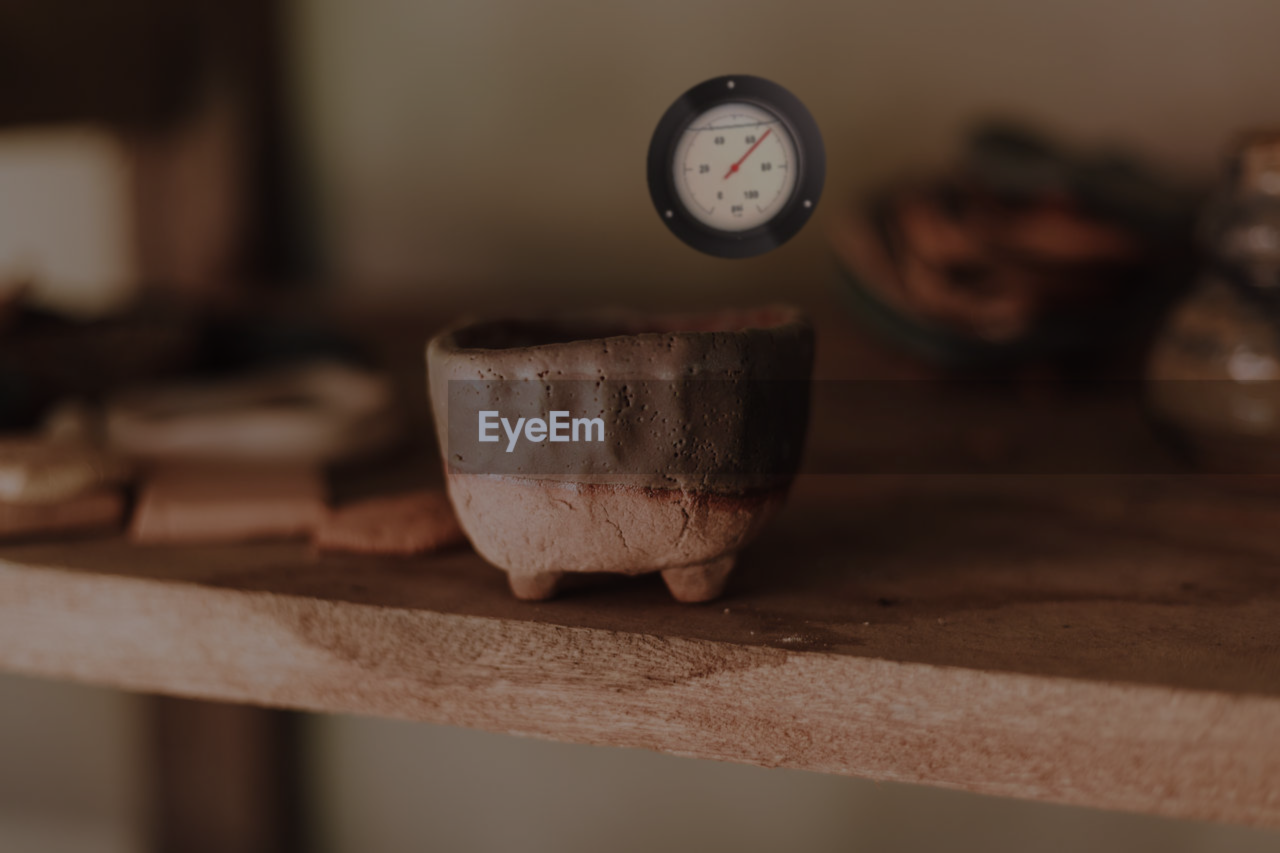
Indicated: 65 (psi)
